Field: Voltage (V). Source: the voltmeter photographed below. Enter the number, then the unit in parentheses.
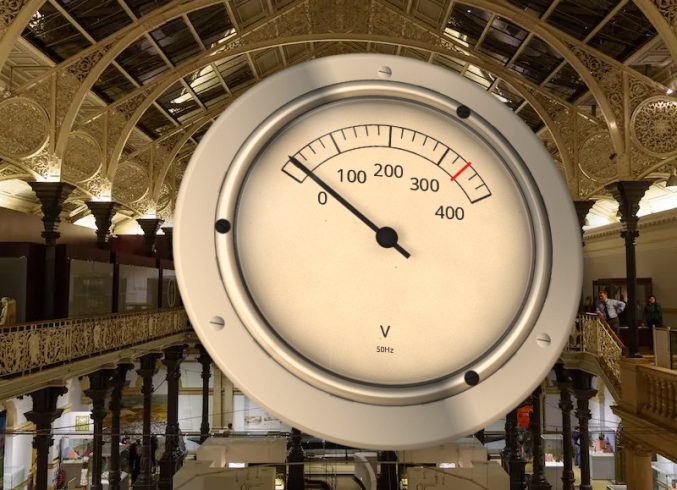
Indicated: 20 (V)
